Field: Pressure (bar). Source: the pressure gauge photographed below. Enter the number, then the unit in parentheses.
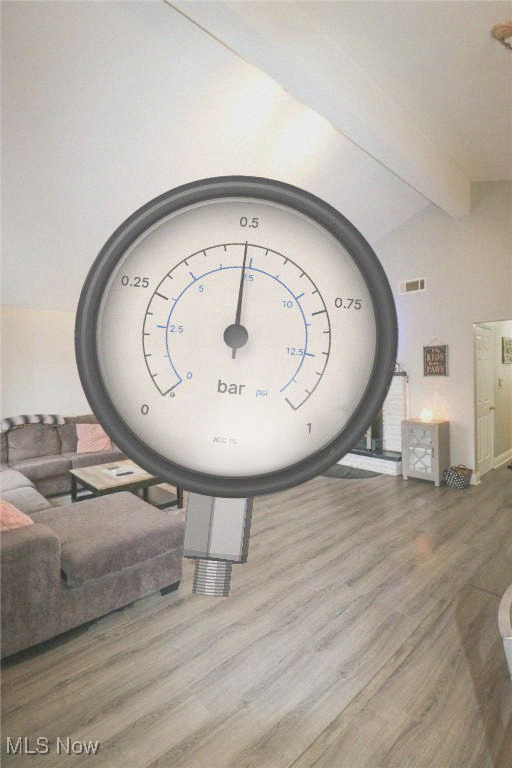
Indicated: 0.5 (bar)
